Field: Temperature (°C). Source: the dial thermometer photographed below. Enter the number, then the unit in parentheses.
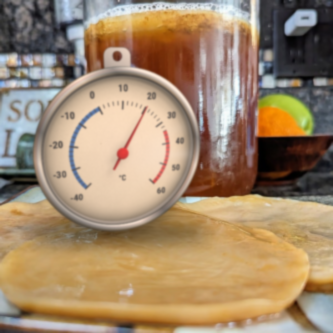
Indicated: 20 (°C)
